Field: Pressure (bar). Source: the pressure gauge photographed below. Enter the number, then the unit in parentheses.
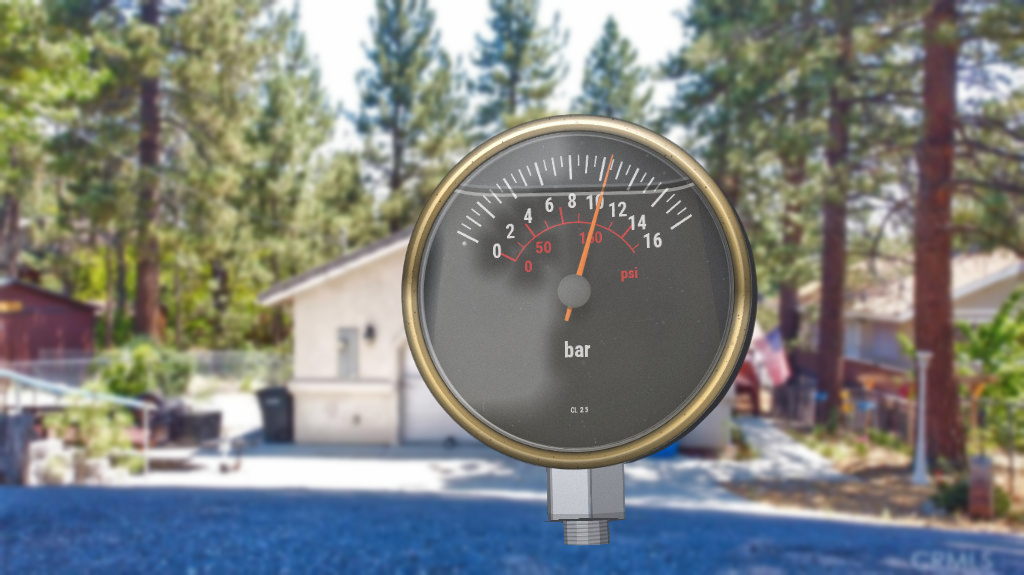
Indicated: 10.5 (bar)
